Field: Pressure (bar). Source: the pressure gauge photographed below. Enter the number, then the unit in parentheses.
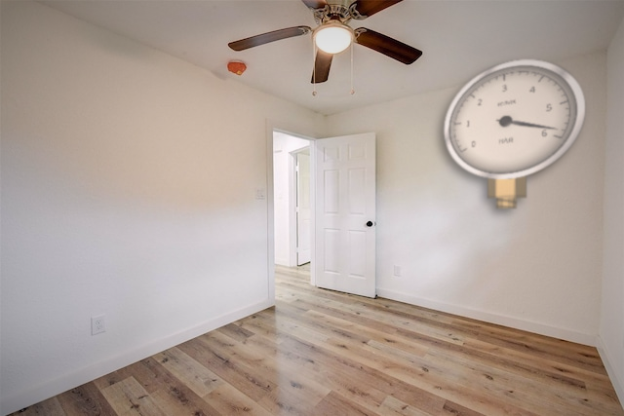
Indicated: 5.8 (bar)
